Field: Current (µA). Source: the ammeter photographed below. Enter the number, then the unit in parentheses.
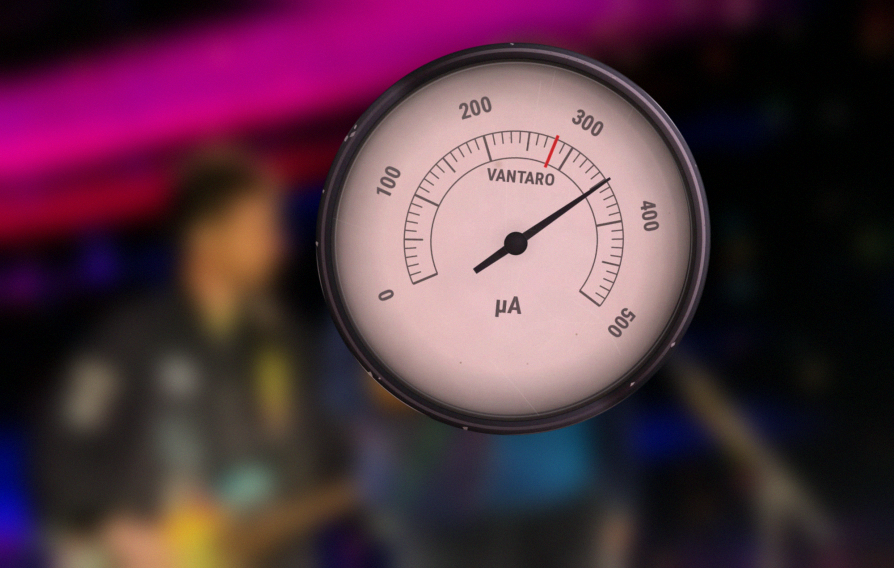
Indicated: 350 (µA)
